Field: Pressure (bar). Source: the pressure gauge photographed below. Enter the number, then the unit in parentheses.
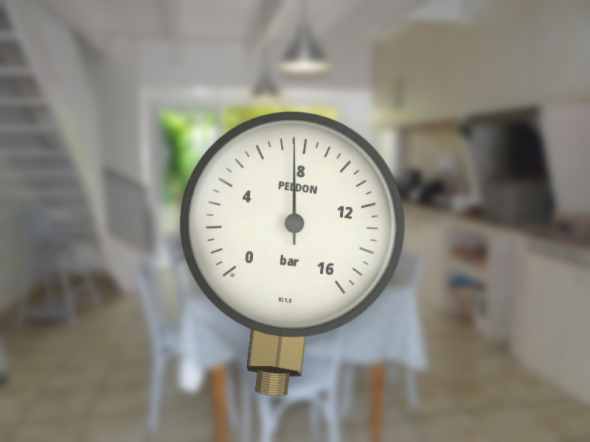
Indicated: 7.5 (bar)
